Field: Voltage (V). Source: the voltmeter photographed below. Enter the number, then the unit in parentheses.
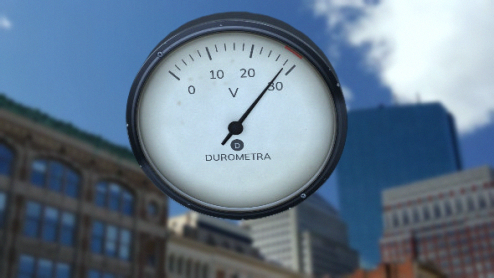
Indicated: 28 (V)
